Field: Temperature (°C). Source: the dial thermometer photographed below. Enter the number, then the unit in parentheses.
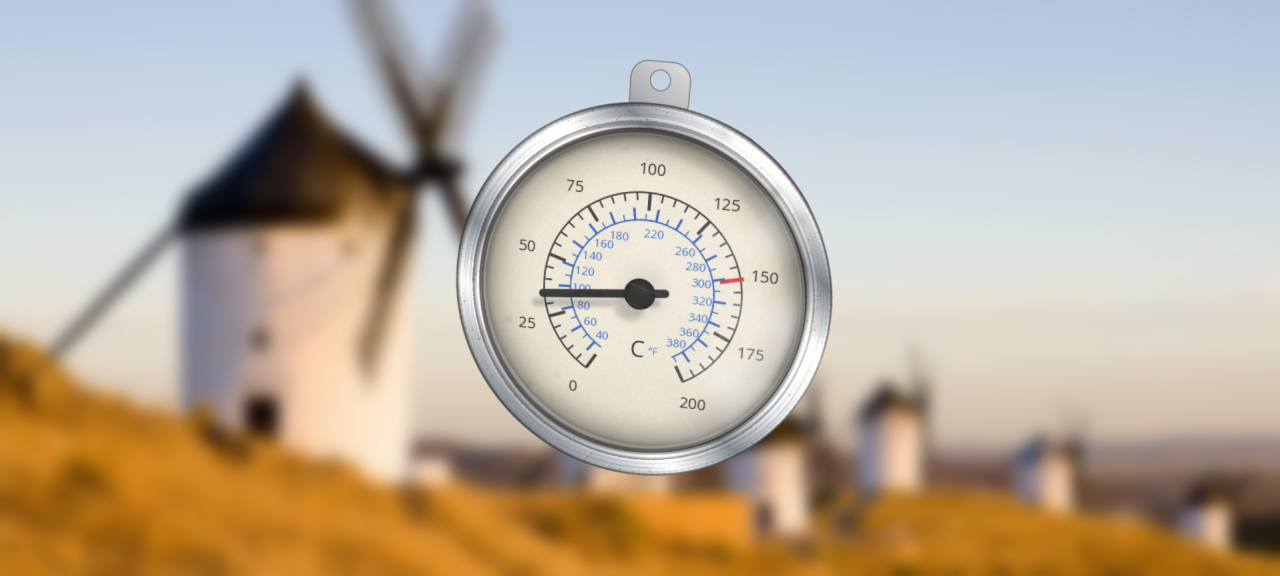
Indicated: 35 (°C)
